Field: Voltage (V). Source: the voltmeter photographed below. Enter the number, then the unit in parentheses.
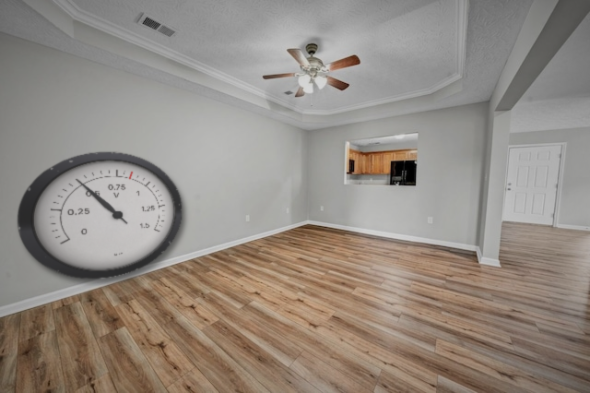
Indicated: 0.5 (V)
